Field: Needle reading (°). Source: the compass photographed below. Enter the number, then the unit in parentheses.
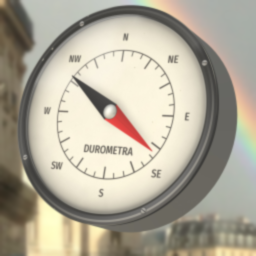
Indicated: 125 (°)
